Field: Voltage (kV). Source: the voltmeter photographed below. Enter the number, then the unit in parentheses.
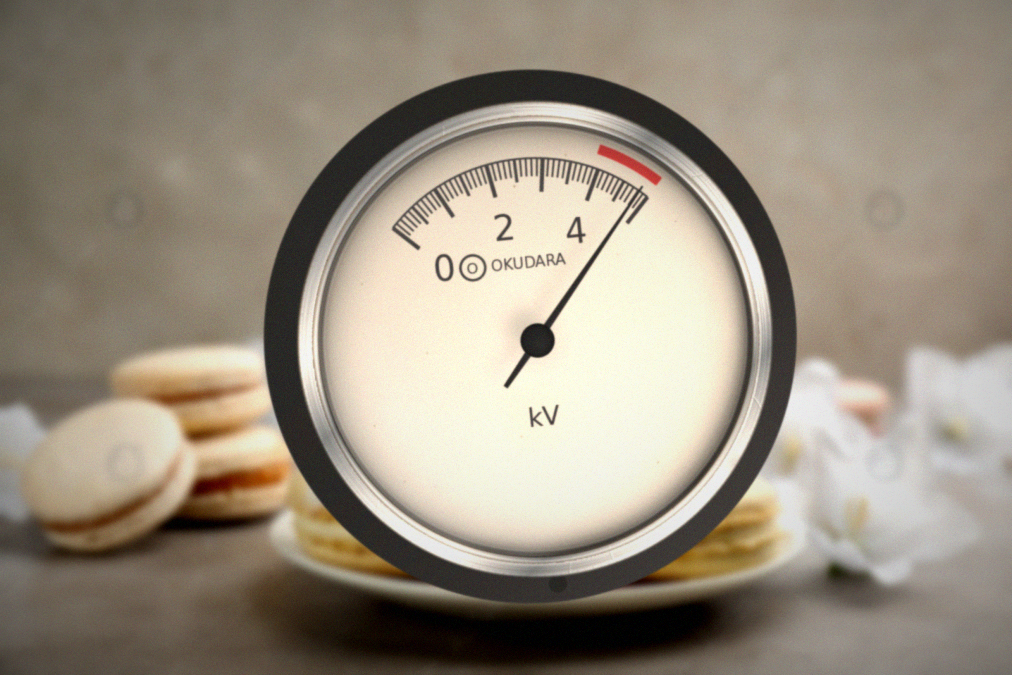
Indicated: 4.8 (kV)
